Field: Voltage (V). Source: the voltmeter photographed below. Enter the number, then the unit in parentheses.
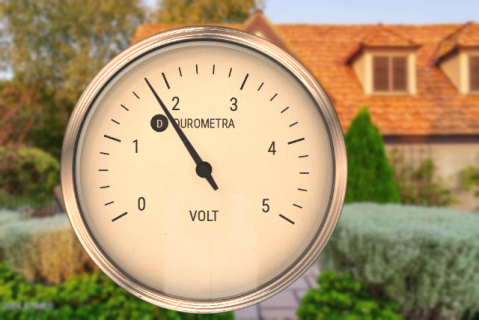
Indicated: 1.8 (V)
